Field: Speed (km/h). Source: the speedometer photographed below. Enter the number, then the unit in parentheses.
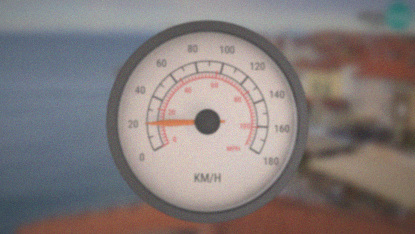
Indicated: 20 (km/h)
